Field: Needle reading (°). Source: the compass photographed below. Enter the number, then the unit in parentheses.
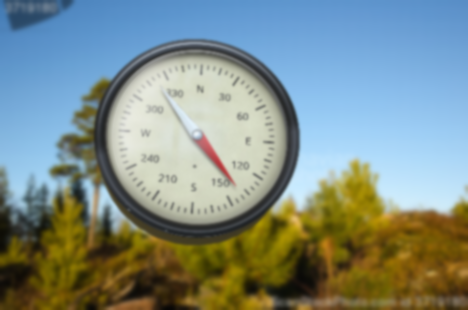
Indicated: 140 (°)
